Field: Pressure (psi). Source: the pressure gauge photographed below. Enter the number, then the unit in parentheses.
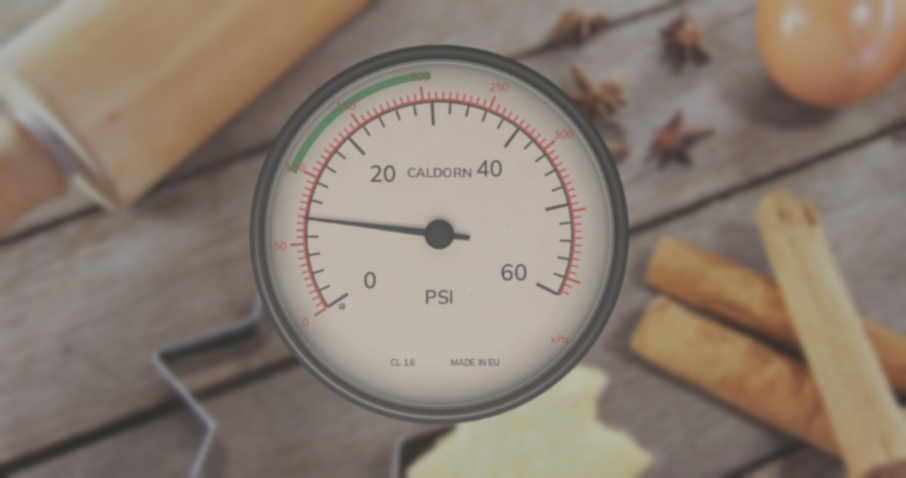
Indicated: 10 (psi)
